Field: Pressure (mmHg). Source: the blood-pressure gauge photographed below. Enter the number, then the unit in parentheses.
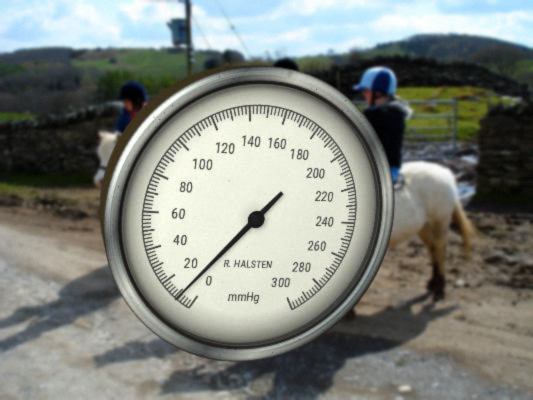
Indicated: 10 (mmHg)
